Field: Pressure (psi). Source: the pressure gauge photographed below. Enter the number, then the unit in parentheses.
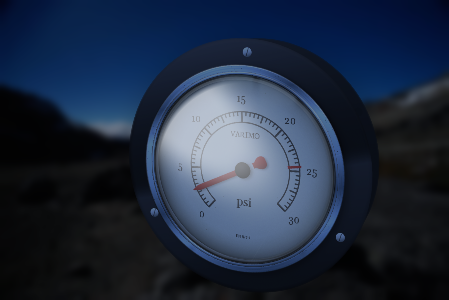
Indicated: 2.5 (psi)
